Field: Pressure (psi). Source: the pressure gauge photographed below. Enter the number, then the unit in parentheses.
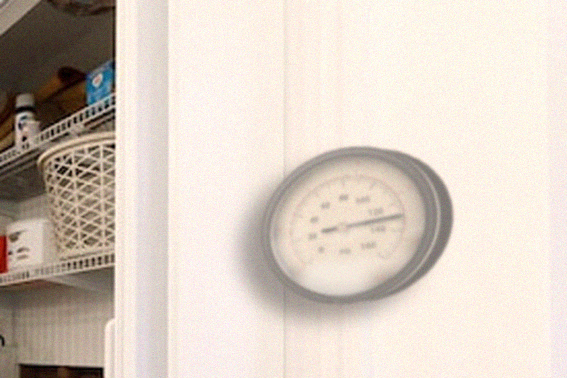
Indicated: 130 (psi)
